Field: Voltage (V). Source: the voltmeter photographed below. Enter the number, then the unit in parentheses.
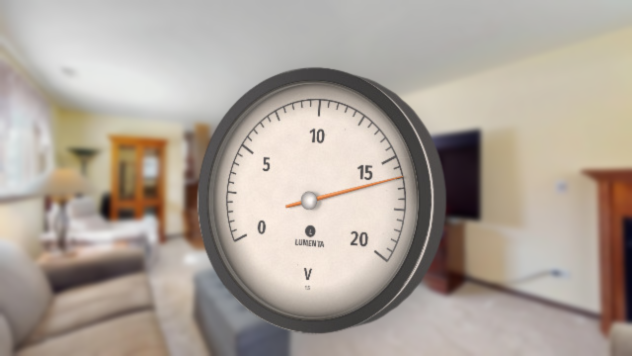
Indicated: 16 (V)
